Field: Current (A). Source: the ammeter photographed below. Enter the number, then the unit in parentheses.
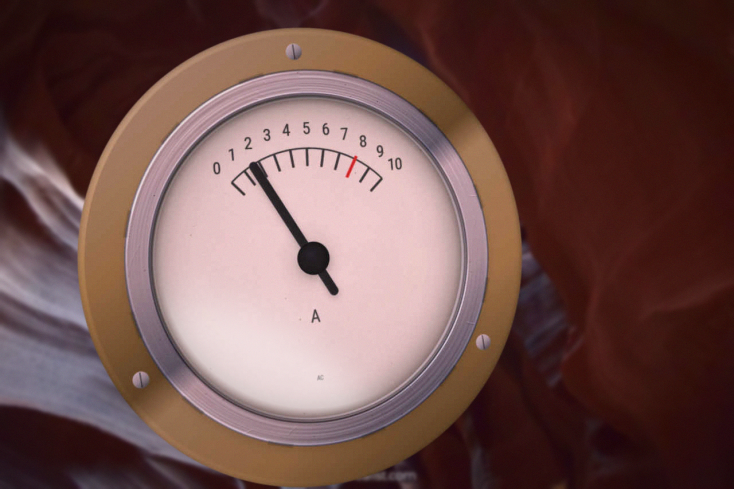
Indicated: 1.5 (A)
